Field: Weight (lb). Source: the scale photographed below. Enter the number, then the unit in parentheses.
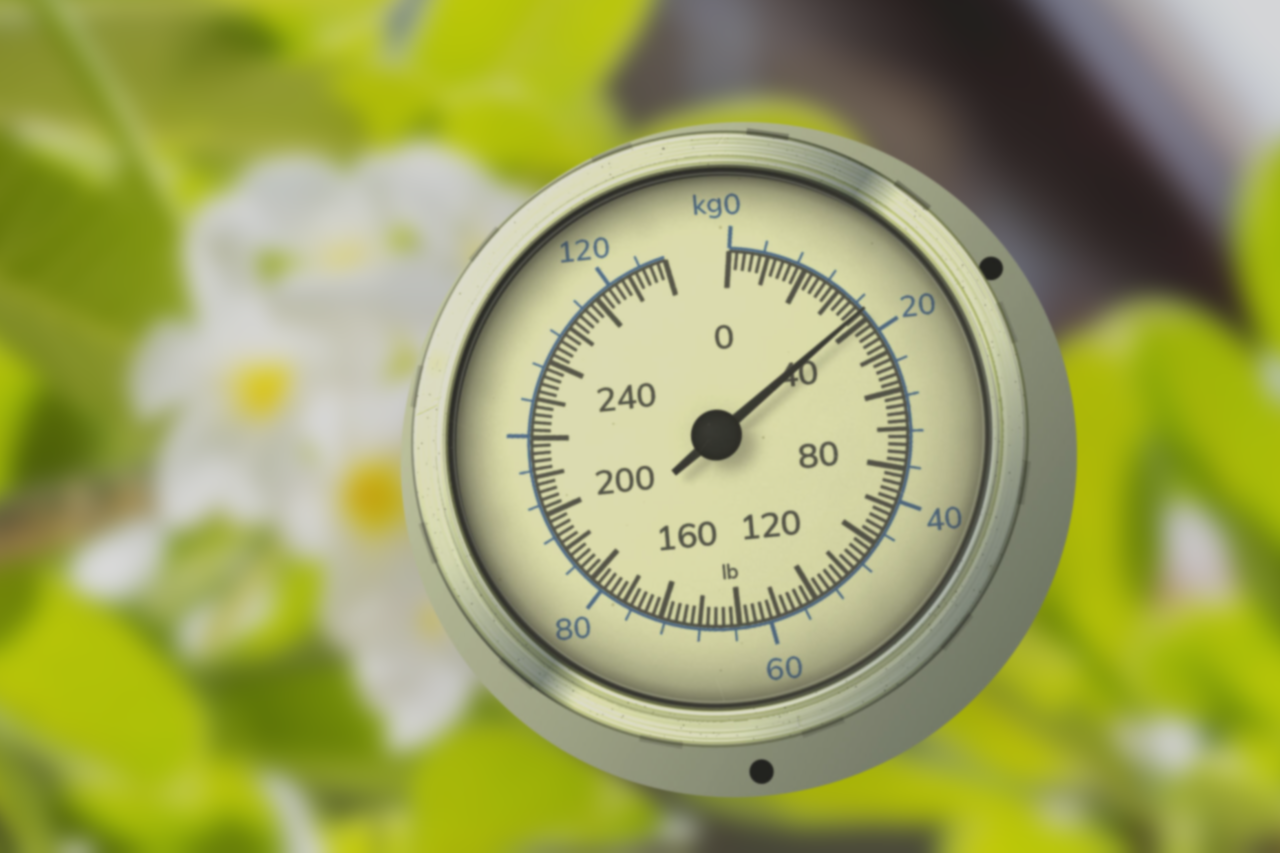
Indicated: 38 (lb)
